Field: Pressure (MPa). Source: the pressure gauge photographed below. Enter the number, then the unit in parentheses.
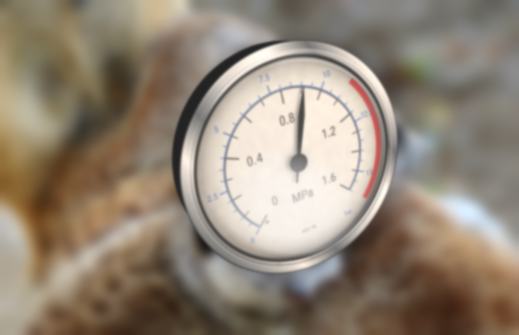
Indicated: 0.9 (MPa)
